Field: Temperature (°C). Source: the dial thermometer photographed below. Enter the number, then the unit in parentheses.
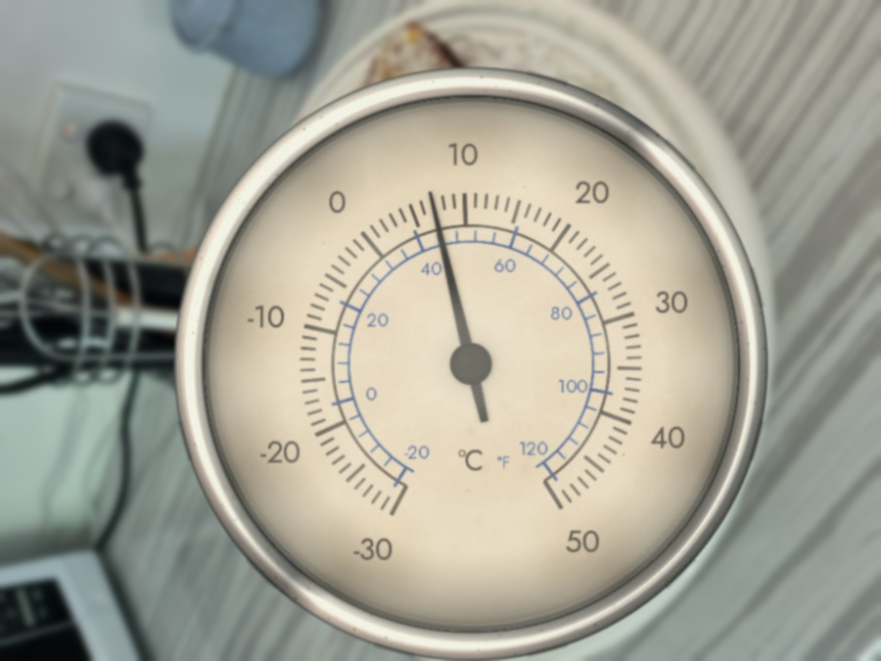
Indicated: 7 (°C)
